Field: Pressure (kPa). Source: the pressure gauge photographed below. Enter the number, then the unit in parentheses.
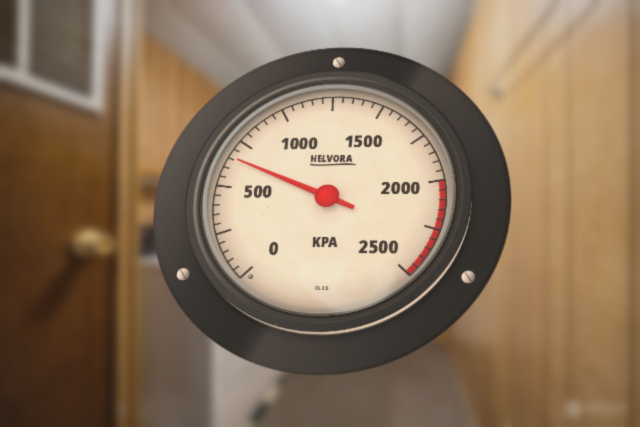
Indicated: 650 (kPa)
